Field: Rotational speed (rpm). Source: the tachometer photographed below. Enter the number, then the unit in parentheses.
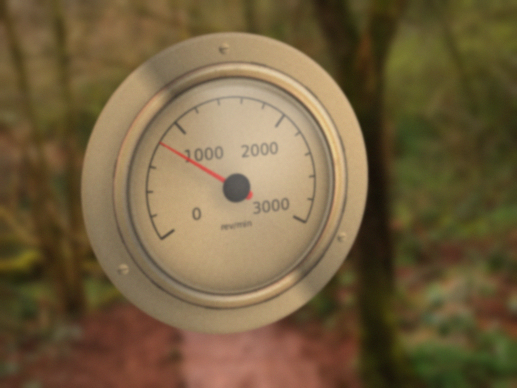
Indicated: 800 (rpm)
